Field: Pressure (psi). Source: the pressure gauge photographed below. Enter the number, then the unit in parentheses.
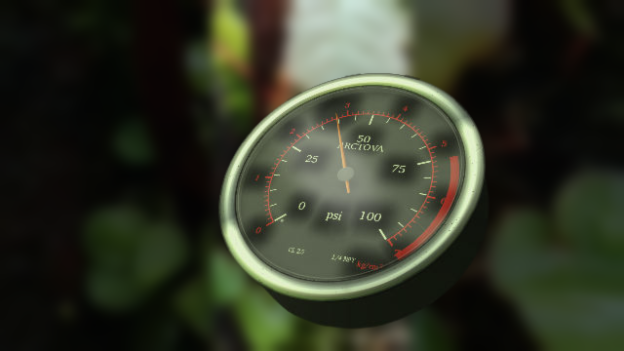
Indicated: 40 (psi)
